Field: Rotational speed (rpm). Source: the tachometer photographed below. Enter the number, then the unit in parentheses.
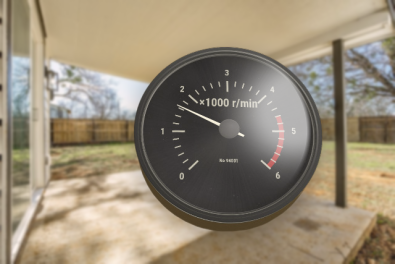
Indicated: 1600 (rpm)
